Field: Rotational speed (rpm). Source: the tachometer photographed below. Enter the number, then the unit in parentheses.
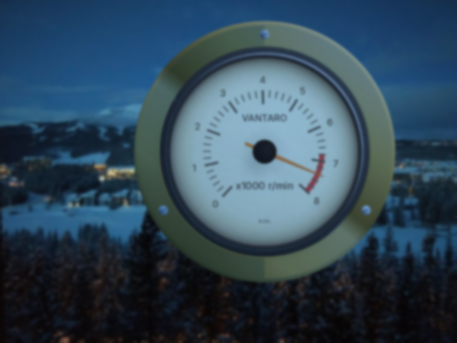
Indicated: 7400 (rpm)
